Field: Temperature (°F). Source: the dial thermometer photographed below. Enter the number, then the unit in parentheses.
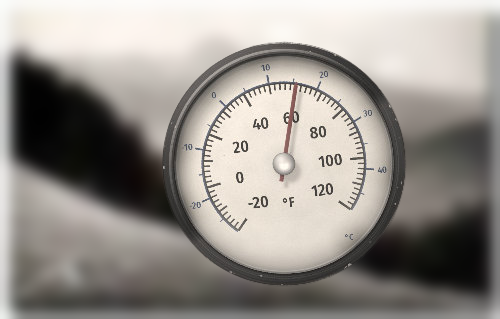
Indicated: 60 (°F)
